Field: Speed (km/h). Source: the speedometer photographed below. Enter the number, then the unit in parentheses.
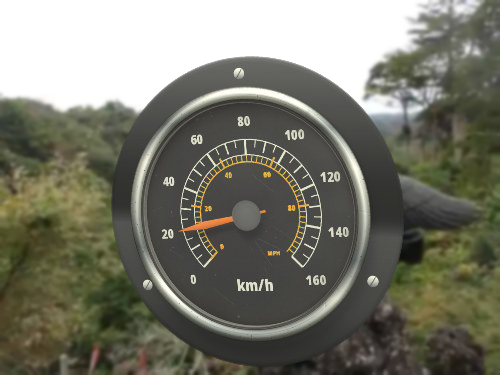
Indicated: 20 (km/h)
